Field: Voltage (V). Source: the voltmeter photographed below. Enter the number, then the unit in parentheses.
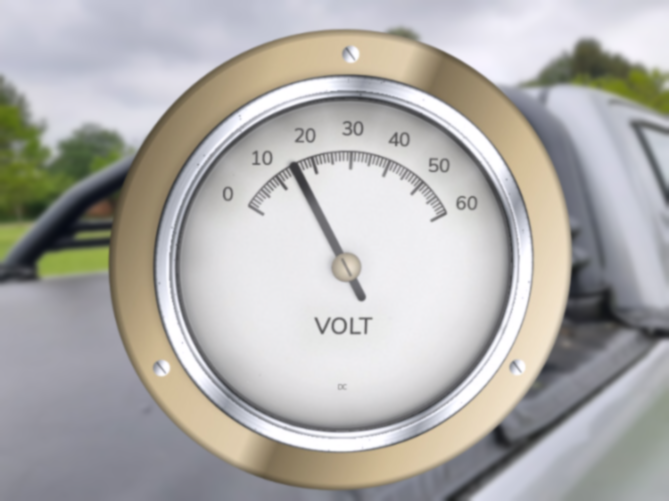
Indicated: 15 (V)
